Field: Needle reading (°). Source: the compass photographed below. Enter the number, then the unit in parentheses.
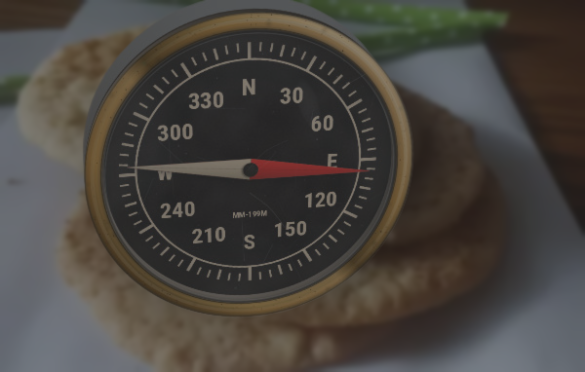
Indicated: 95 (°)
